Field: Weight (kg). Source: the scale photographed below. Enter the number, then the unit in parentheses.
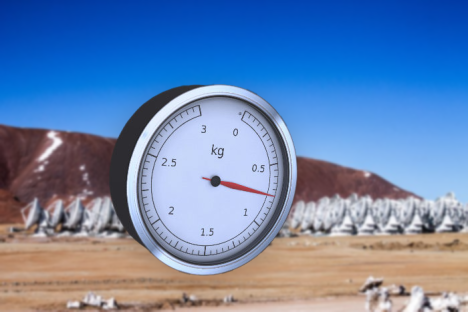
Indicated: 0.75 (kg)
